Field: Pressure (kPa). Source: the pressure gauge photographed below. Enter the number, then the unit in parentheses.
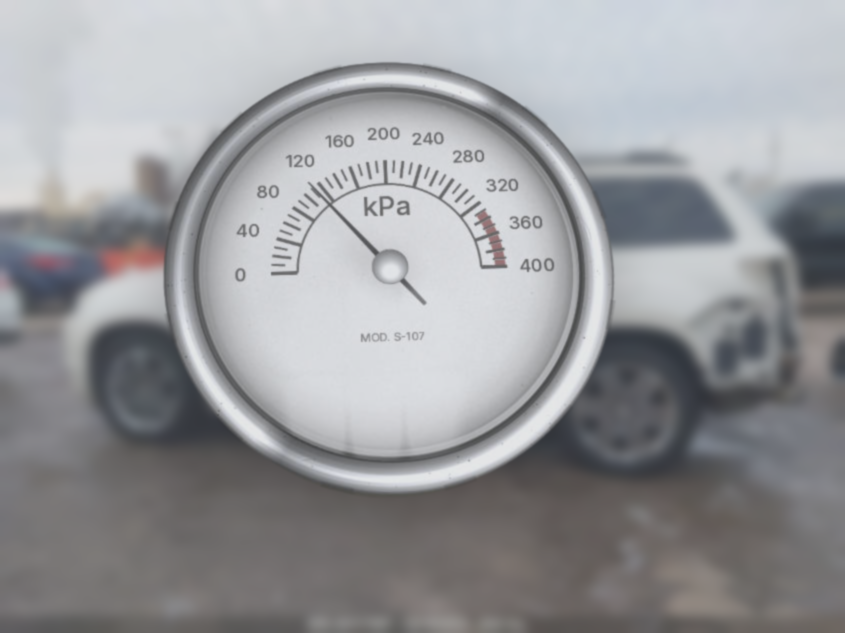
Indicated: 110 (kPa)
